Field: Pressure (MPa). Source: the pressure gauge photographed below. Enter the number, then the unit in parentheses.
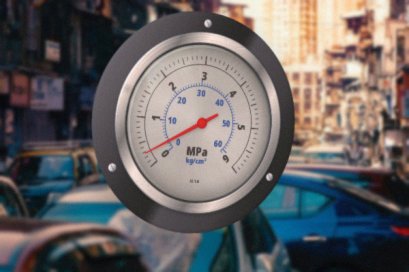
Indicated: 0.3 (MPa)
